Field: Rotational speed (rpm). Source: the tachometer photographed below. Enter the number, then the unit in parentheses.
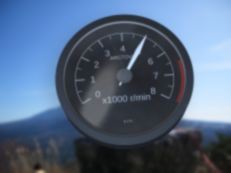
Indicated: 5000 (rpm)
